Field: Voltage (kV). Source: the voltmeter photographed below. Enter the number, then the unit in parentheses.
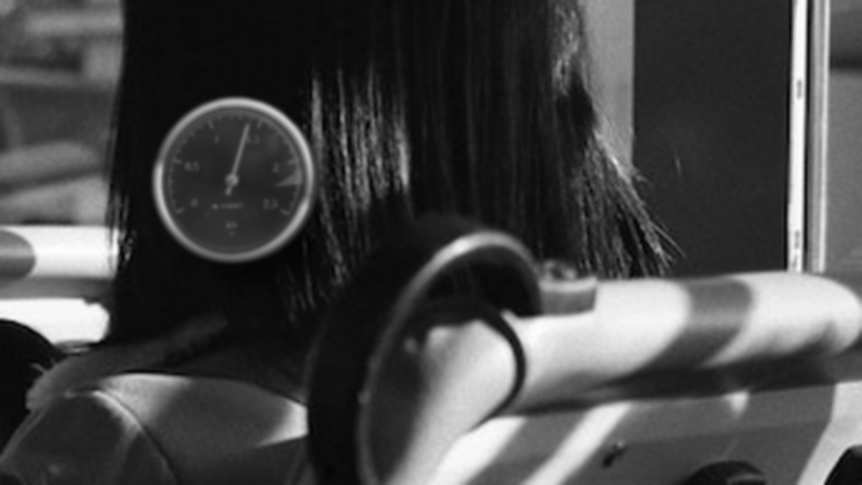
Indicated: 1.4 (kV)
